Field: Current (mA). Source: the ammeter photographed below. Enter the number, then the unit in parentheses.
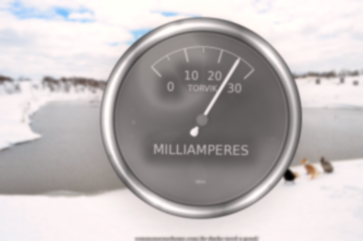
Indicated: 25 (mA)
